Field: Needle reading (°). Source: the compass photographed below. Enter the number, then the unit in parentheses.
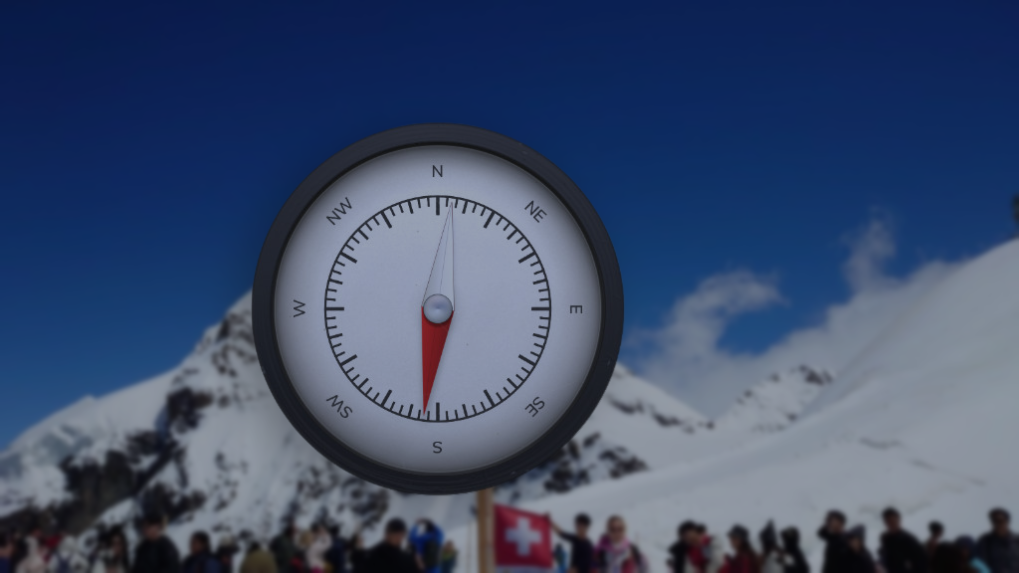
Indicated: 187.5 (°)
